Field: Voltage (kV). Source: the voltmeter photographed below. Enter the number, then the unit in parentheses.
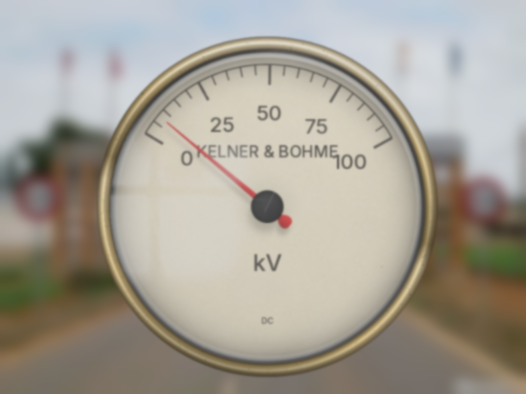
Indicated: 7.5 (kV)
